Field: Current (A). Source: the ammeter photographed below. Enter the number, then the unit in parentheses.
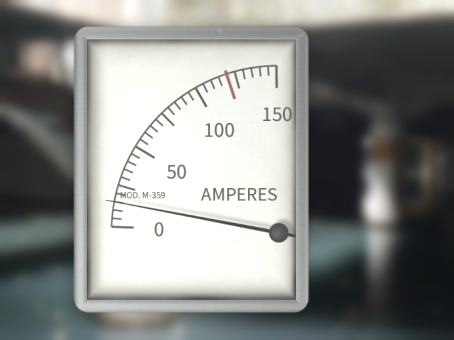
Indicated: 15 (A)
